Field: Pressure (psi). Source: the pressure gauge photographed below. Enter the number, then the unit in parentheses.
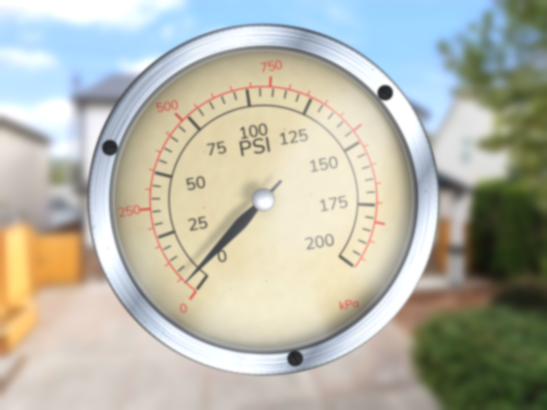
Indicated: 5 (psi)
